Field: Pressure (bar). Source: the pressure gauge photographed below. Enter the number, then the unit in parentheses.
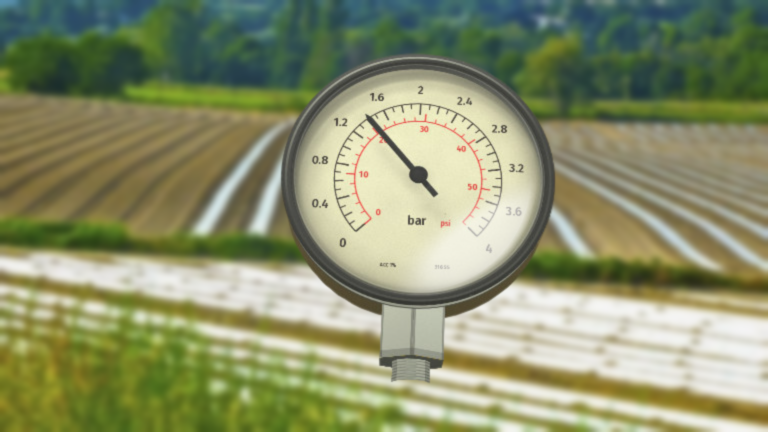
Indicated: 1.4 (bar)
